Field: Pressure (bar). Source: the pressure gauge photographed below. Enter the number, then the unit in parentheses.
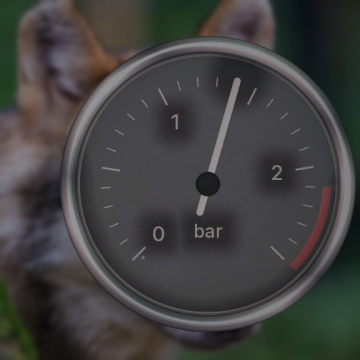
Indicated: 1.4 (bar)
